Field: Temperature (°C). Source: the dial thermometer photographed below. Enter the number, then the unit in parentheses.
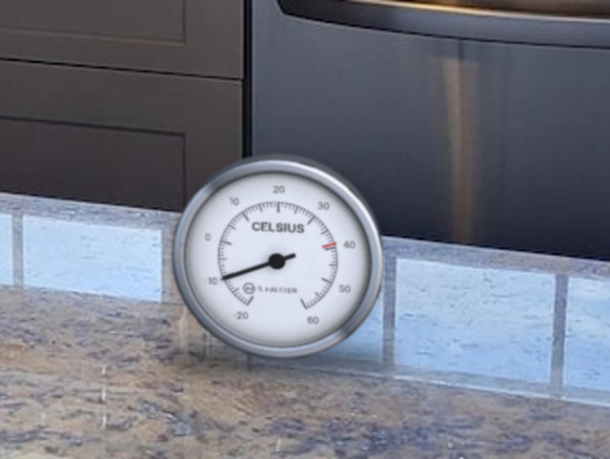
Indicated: -10 (°C)
